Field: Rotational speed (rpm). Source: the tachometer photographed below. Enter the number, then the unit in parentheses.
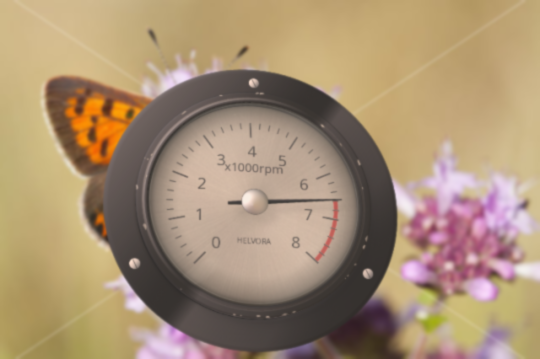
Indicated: 6600 (rpm)
